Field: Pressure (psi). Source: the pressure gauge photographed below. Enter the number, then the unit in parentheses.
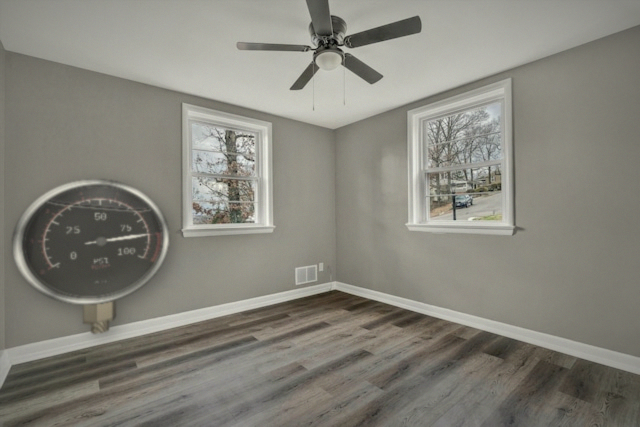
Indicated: 85 (psi)
